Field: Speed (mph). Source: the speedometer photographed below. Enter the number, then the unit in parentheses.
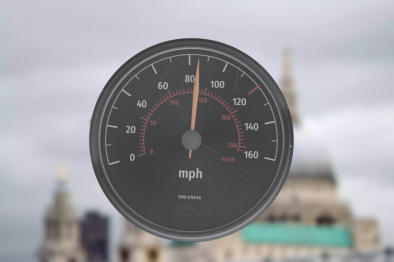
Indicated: 85 (mph)
